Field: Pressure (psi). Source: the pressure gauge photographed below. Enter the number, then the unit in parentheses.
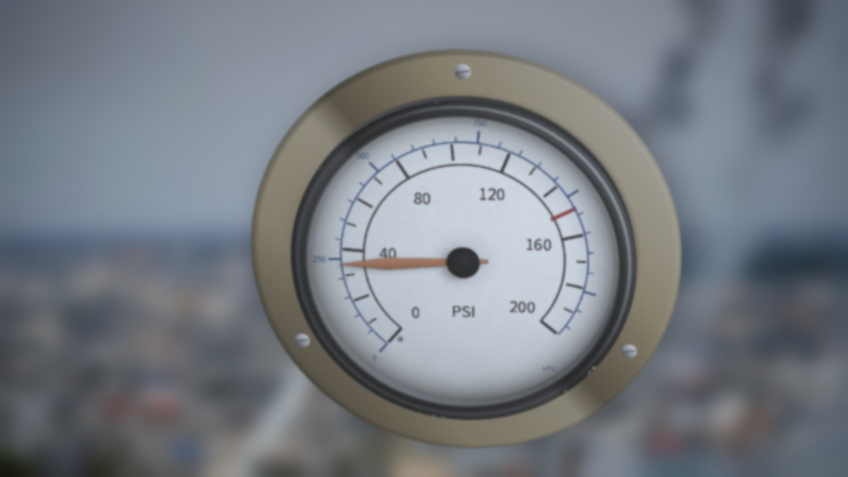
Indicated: 35 (psi)
